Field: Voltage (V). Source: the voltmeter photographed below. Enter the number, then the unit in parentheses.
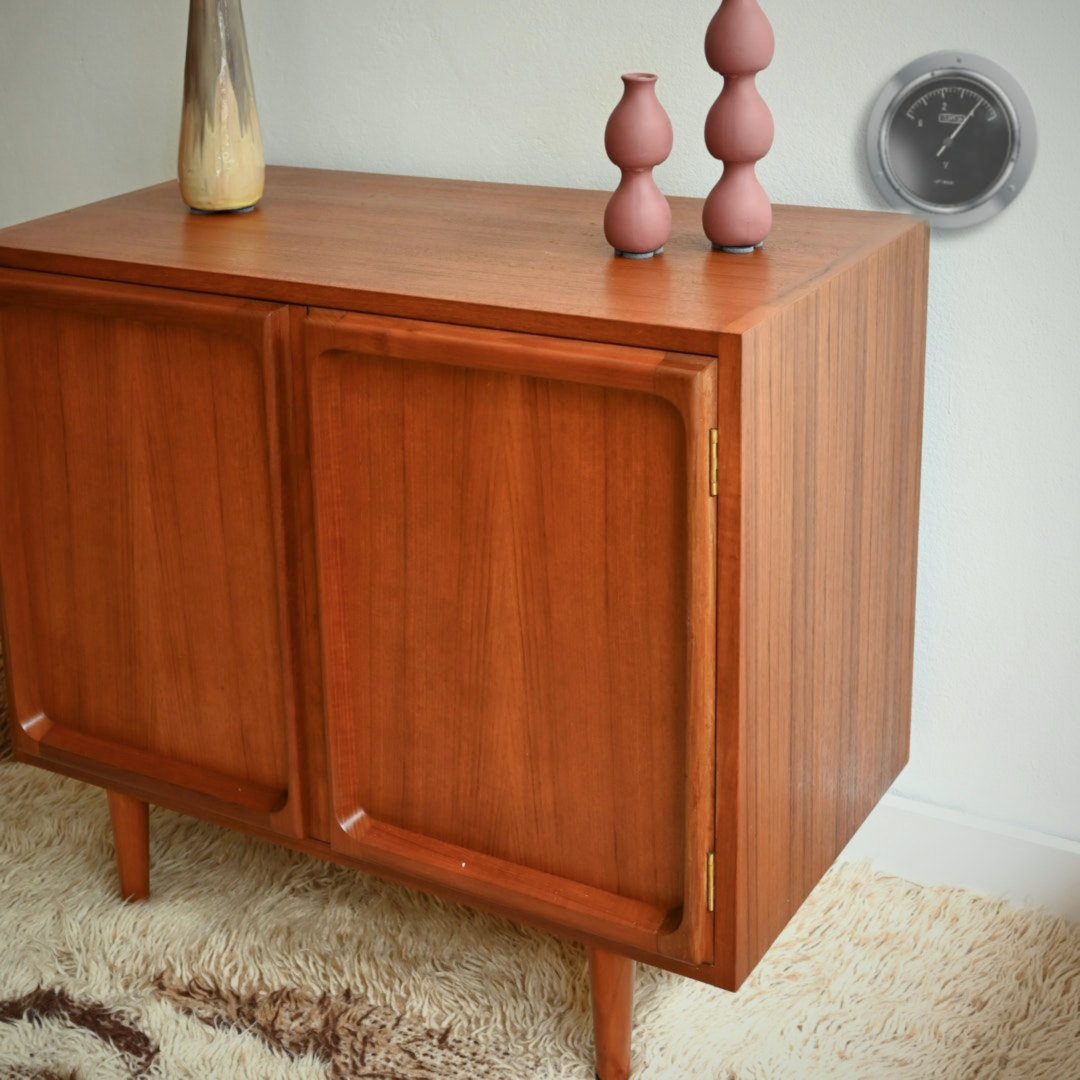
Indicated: 4 (V)
